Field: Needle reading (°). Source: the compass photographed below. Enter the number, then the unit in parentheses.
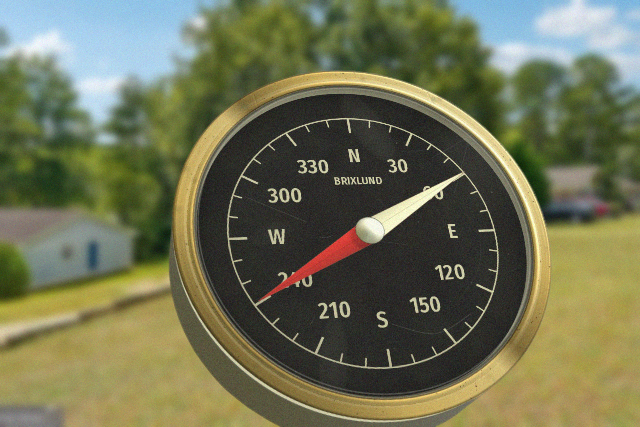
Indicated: 240 (°)
